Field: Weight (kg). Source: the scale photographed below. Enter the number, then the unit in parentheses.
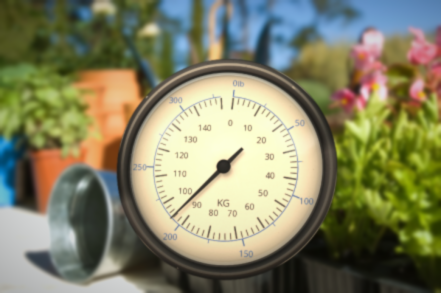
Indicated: 94 (kg)
